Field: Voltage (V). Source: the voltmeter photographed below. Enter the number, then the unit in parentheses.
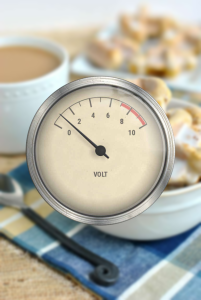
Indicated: 1 (V)
